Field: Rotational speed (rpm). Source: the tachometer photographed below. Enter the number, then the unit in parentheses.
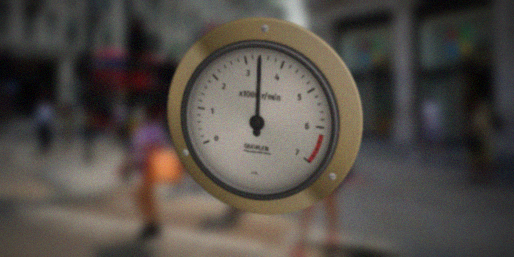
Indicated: 3400 (rpm)
